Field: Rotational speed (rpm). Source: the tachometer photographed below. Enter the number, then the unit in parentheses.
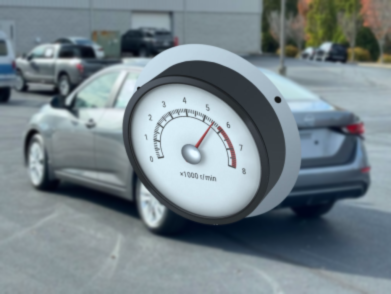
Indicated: 5500 (rpm)
